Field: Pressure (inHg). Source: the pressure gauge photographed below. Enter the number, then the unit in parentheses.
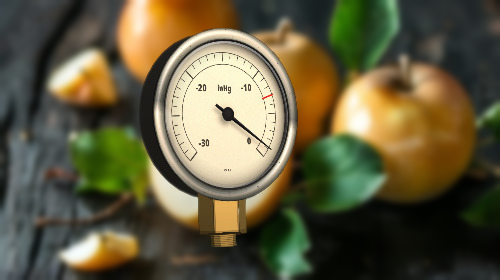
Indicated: -1 (inHg)
